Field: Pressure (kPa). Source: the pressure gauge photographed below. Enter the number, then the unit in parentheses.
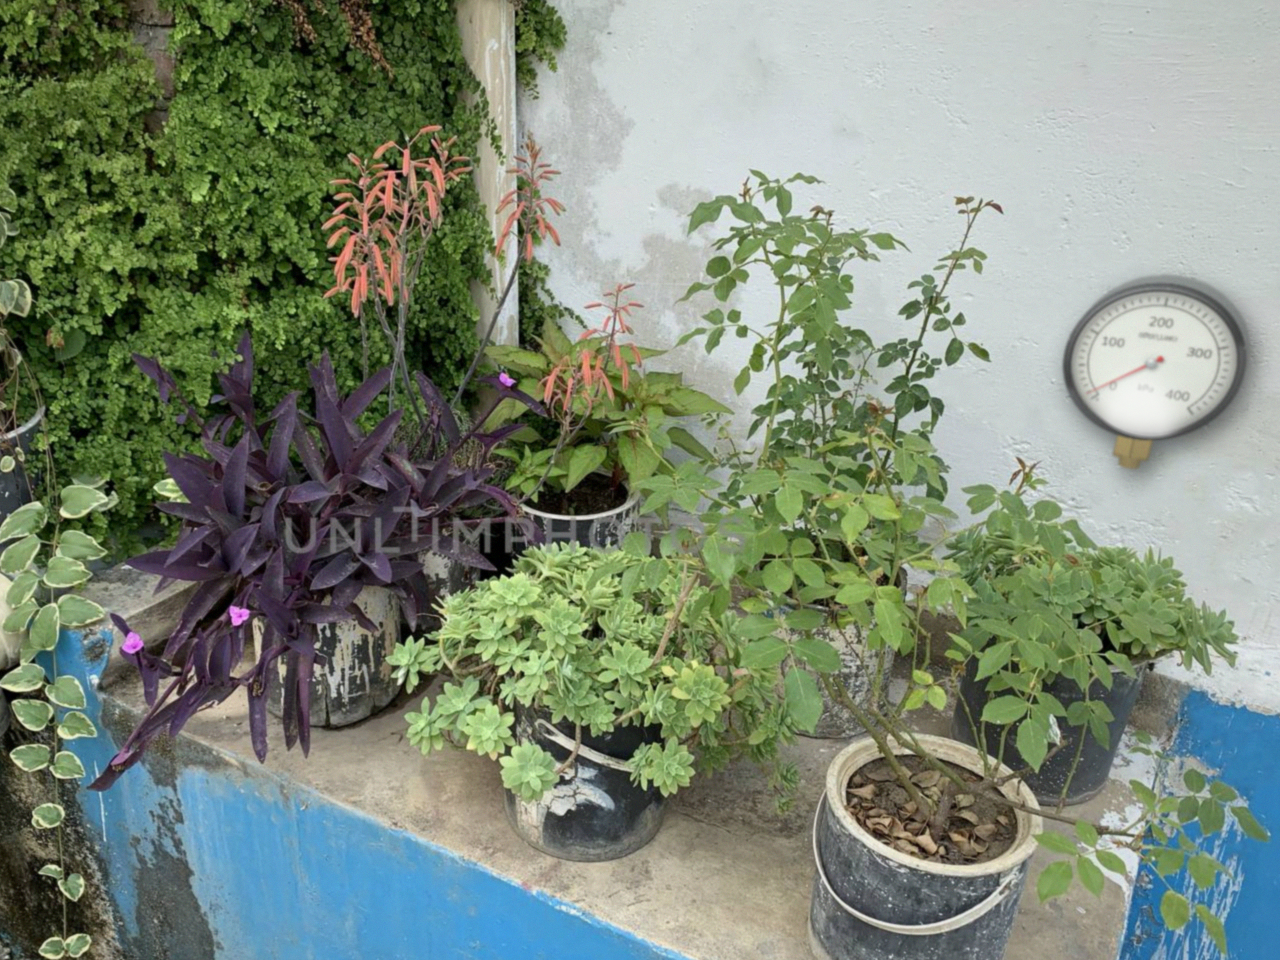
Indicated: 10 (kPa)
